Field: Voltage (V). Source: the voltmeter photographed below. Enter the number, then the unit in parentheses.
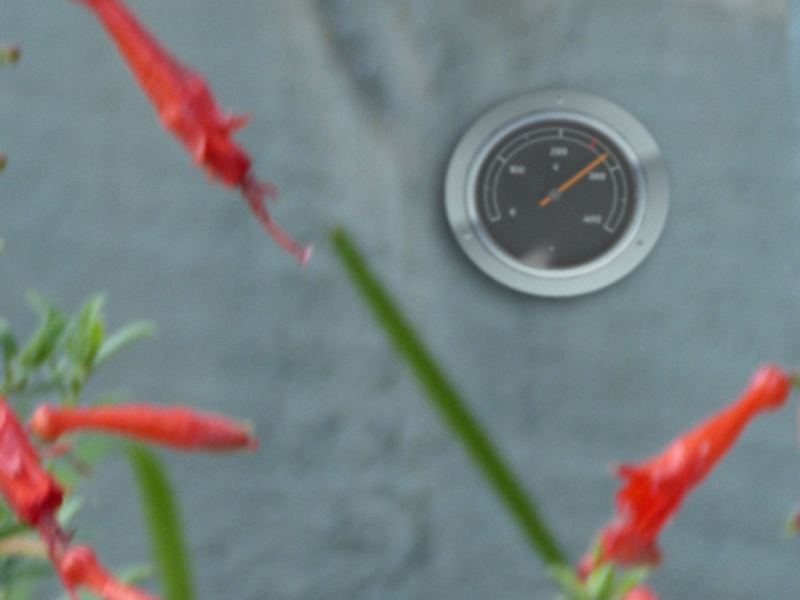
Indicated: 275 (V)
